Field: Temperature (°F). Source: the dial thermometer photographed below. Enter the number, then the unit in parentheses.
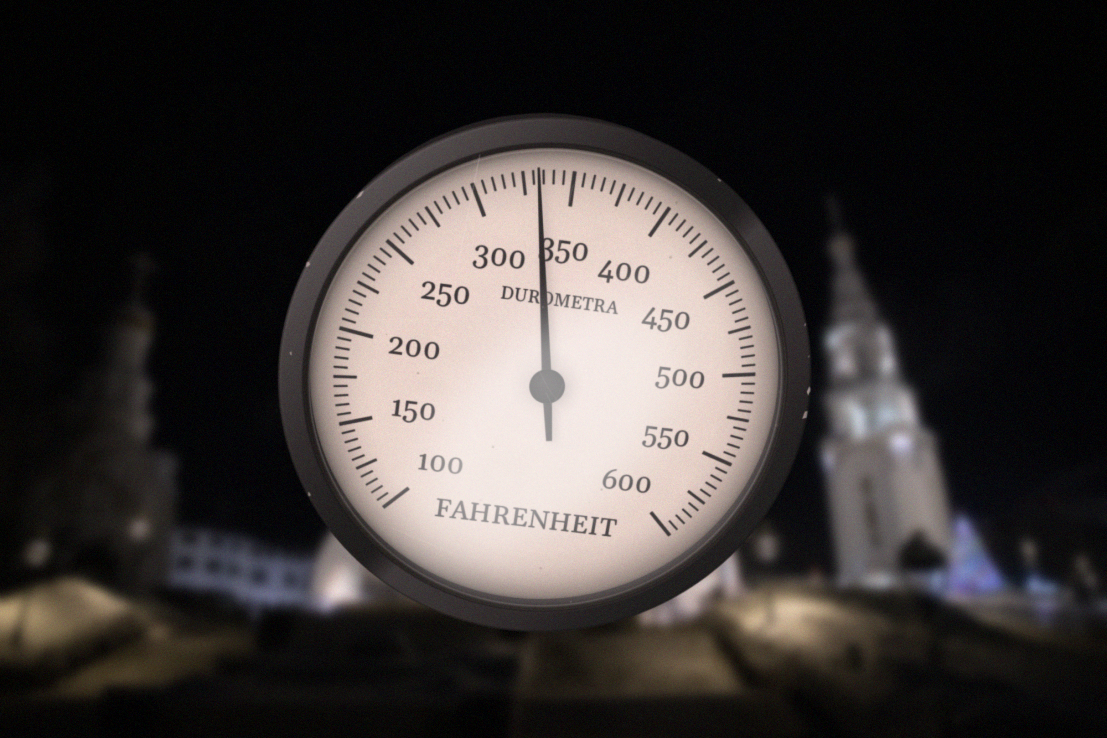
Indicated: 332.5 (°F)
